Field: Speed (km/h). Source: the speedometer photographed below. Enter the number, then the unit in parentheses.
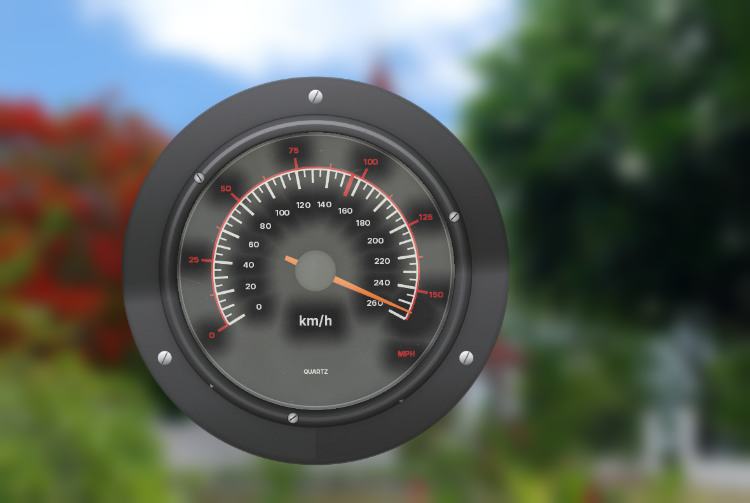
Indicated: 255 (km/h)
